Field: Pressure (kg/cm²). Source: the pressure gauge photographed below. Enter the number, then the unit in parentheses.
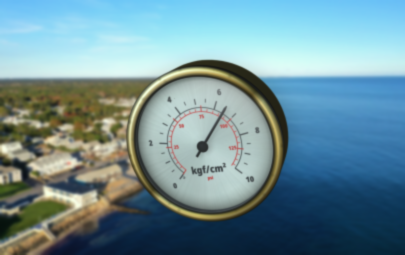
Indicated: 6.5 (kg/cm²)
